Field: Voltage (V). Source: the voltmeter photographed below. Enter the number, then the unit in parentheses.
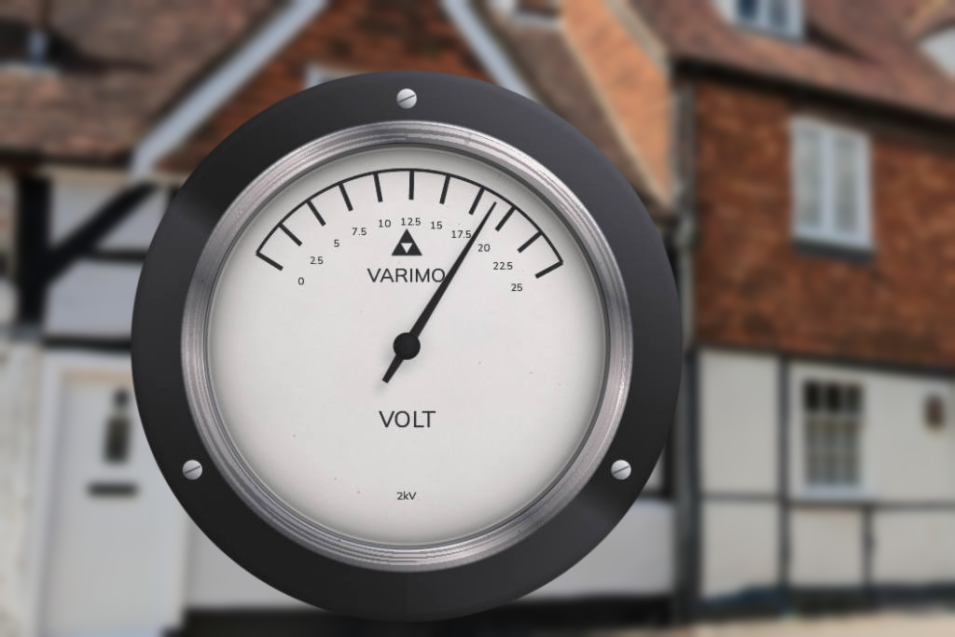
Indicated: 18.75 (V)
